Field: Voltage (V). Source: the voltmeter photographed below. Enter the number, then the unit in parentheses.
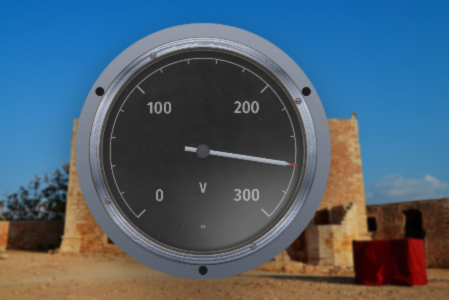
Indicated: 260 (V)
